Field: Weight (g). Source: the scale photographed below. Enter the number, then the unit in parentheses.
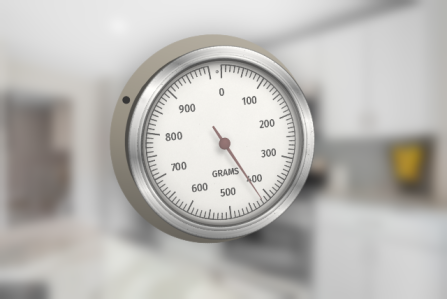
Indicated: 420 (g)
